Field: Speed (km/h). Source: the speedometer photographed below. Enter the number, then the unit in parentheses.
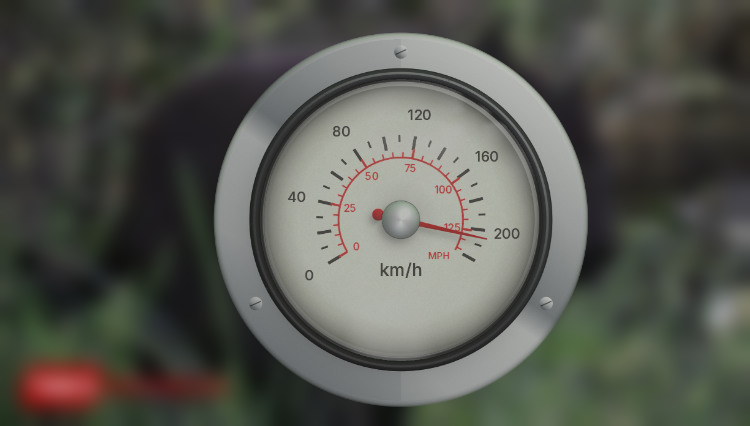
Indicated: 205 (km/h)
